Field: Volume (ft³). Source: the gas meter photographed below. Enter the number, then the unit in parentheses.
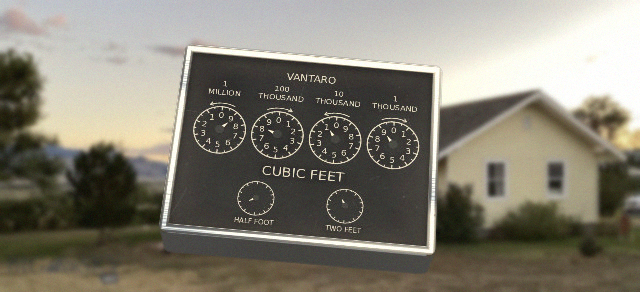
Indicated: 880900 (ft³)
